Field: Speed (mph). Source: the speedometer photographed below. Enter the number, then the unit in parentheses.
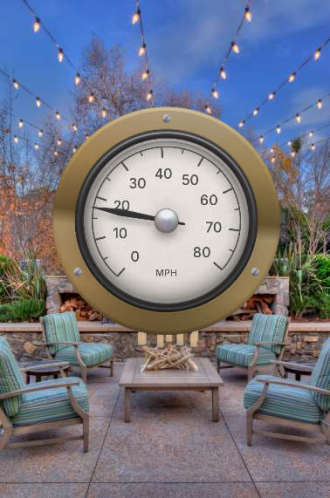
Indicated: 17.5 (mph)
